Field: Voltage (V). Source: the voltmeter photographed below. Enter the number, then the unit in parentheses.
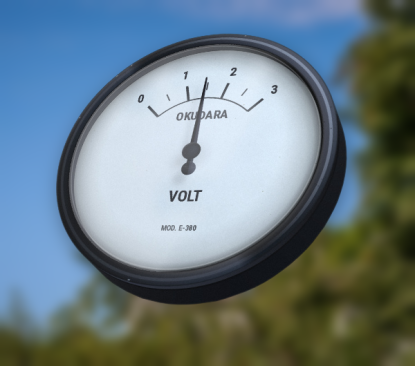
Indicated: 1.5 (V)
